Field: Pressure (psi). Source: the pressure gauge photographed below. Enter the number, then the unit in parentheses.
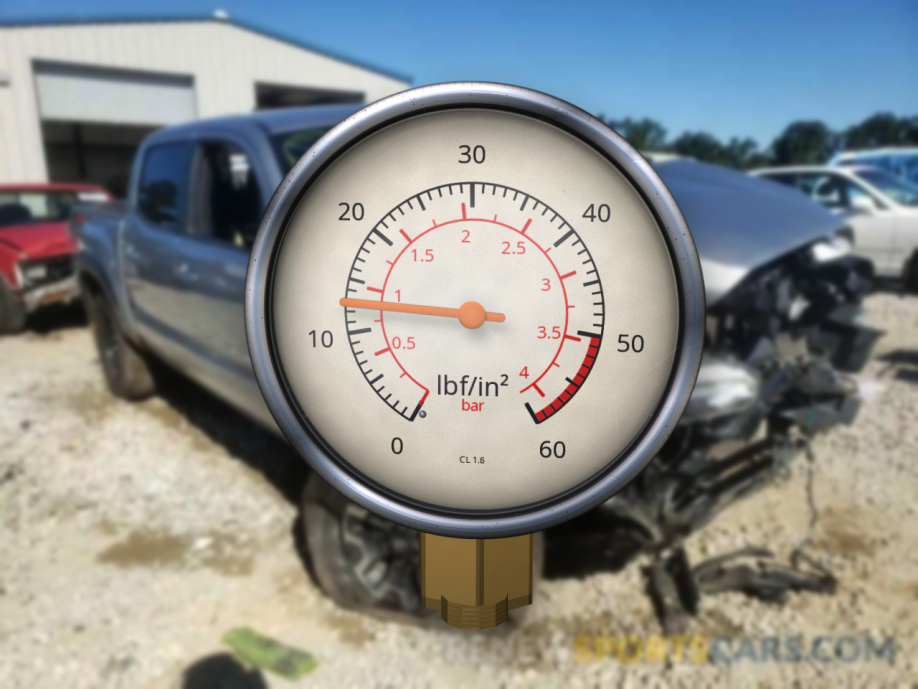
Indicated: 13 (psi)
